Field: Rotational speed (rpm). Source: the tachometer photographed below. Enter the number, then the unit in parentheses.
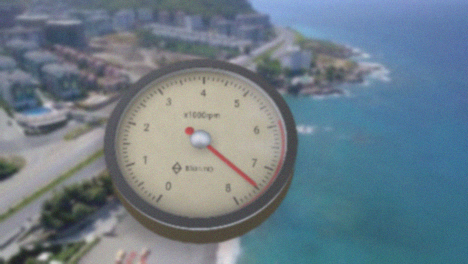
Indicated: 7500 (rpm)
